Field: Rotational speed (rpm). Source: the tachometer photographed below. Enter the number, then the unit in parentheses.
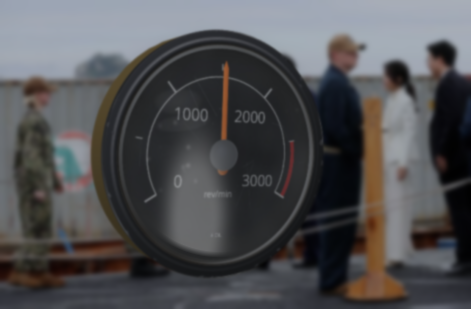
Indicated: 1500 (rpm)
